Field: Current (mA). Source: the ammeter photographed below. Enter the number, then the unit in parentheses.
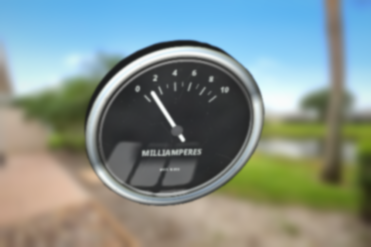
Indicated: 1 (mA)
